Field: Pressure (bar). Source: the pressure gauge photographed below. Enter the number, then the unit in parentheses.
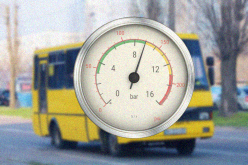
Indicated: 9 (bar)
